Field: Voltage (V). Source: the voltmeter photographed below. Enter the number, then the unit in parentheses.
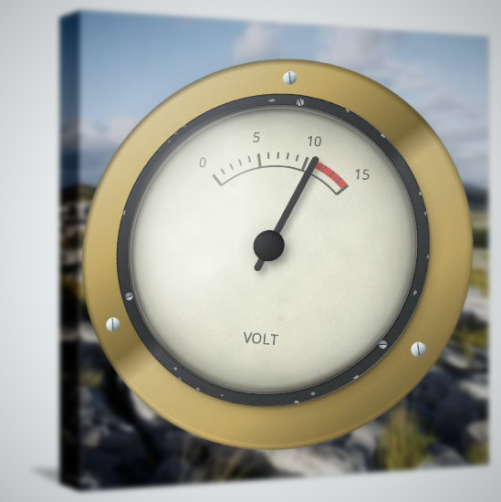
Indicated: 11 (V)
